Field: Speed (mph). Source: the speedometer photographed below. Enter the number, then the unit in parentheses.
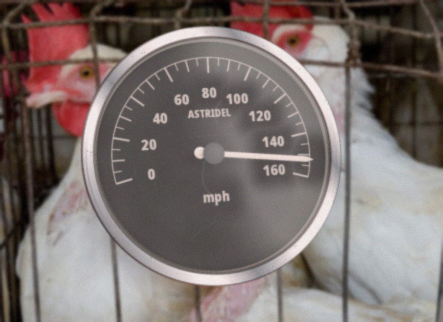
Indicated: 152.5 (mph)
